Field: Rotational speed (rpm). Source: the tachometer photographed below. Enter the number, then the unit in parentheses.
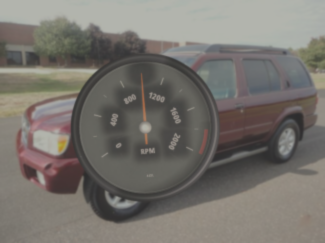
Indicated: 1000 (rpm)
